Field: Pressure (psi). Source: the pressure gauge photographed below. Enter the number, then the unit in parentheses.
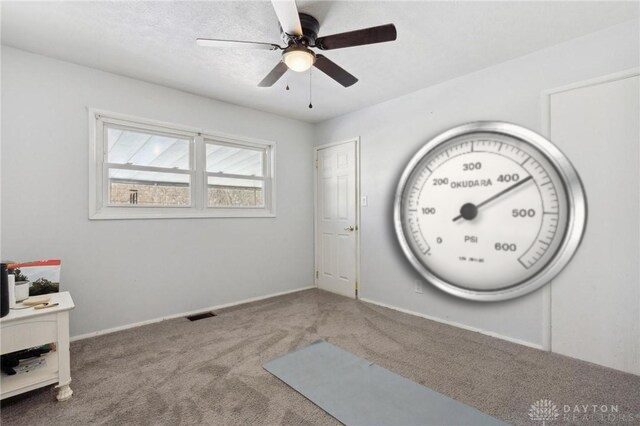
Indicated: 430 (psi)
